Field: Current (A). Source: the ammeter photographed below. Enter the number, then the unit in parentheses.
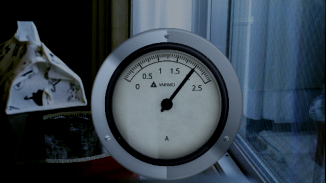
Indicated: 2 (A)
